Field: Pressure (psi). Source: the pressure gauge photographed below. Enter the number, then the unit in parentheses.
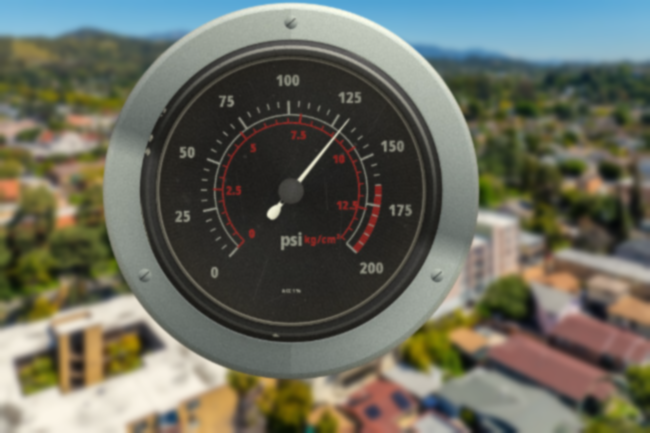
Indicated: 130 (psi)
